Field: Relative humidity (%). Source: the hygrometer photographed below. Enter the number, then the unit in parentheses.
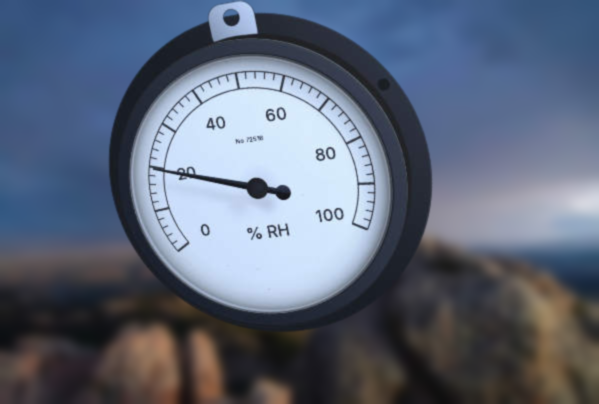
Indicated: 20 (%)
